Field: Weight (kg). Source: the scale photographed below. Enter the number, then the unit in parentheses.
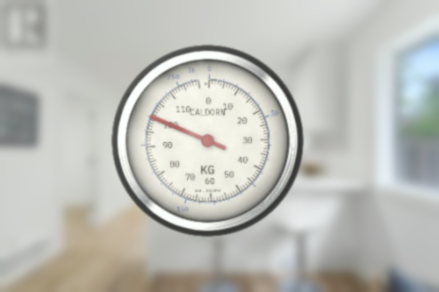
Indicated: 100 (kg)
